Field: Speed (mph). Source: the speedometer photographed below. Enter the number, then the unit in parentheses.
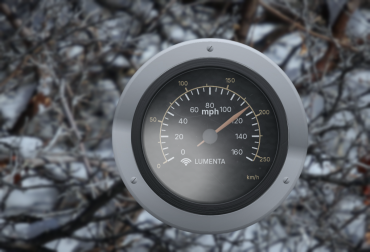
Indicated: 115 (mph)
